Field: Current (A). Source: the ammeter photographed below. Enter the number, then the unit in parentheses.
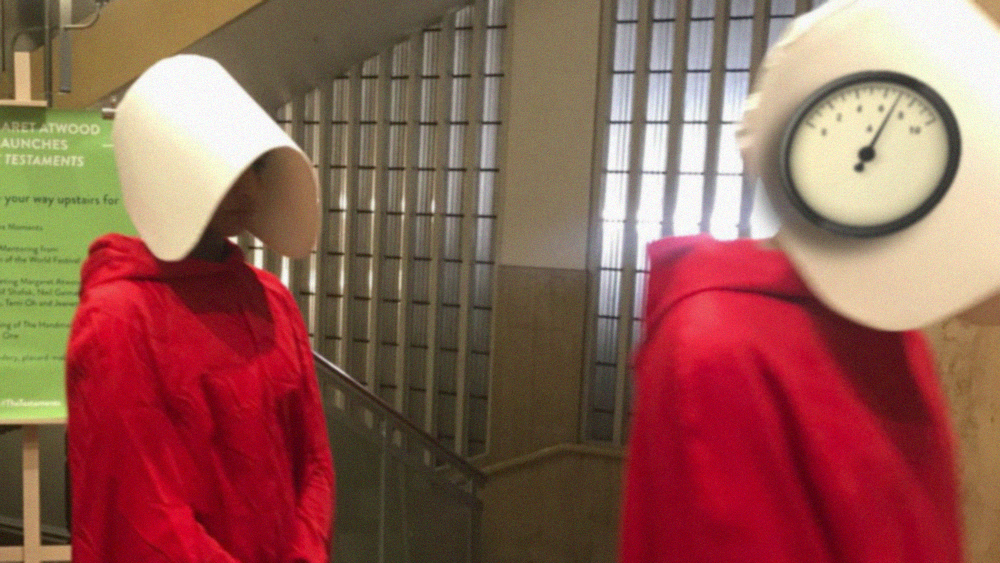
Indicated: 7 (A)
